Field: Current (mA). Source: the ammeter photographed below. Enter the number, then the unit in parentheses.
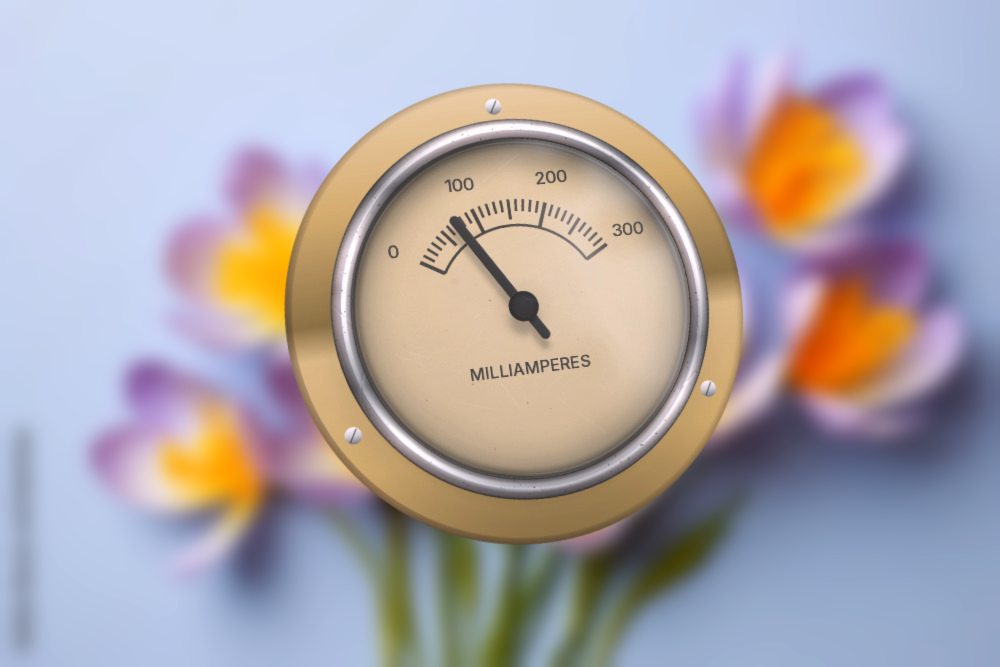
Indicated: 70 (mA)
